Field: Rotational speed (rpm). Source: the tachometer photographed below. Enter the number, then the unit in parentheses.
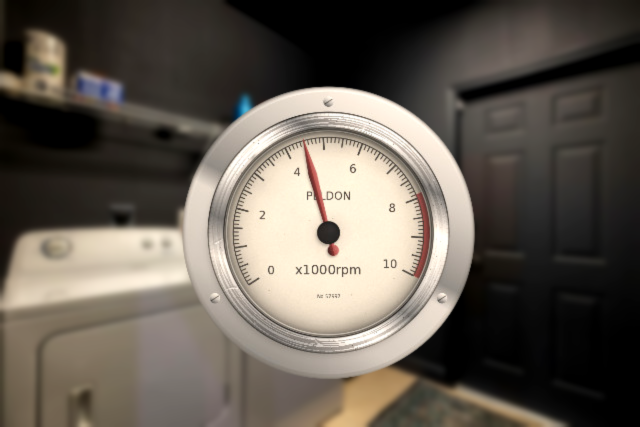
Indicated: 4500 (rpm)
